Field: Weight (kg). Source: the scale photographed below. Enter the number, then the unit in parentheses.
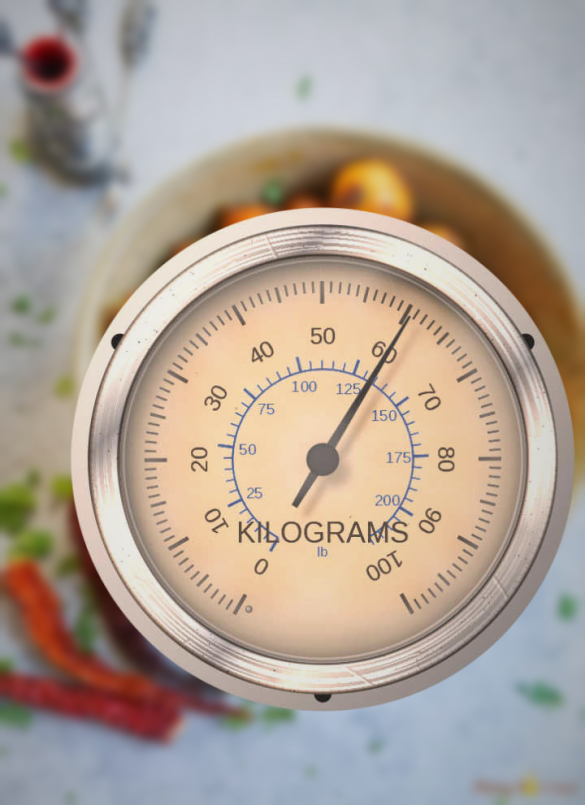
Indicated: 60.5 (kg)
